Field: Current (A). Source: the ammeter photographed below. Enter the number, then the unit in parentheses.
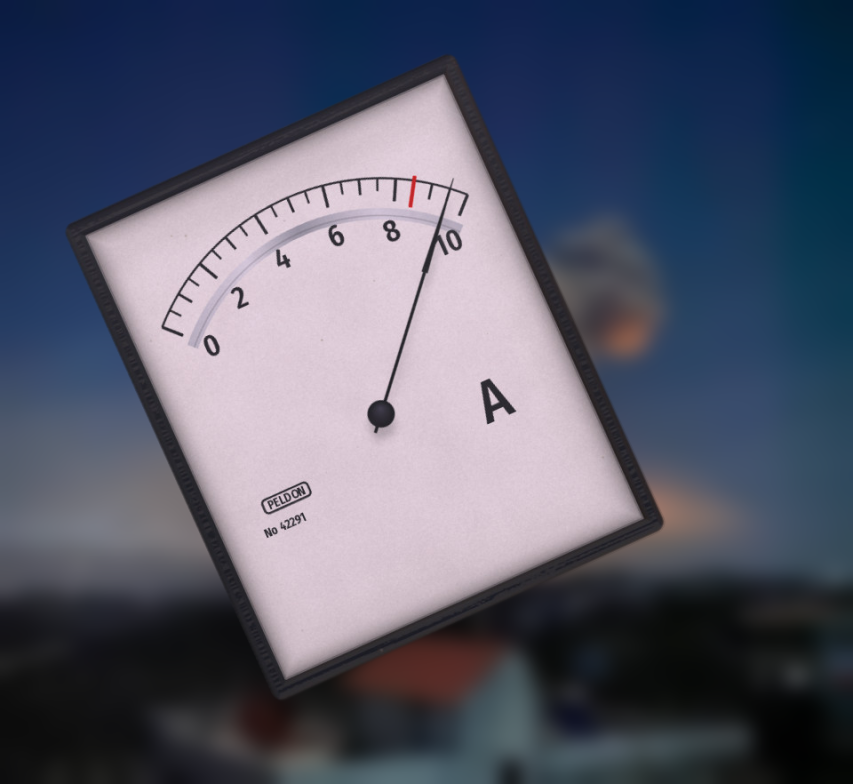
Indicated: 9.5 (A)
